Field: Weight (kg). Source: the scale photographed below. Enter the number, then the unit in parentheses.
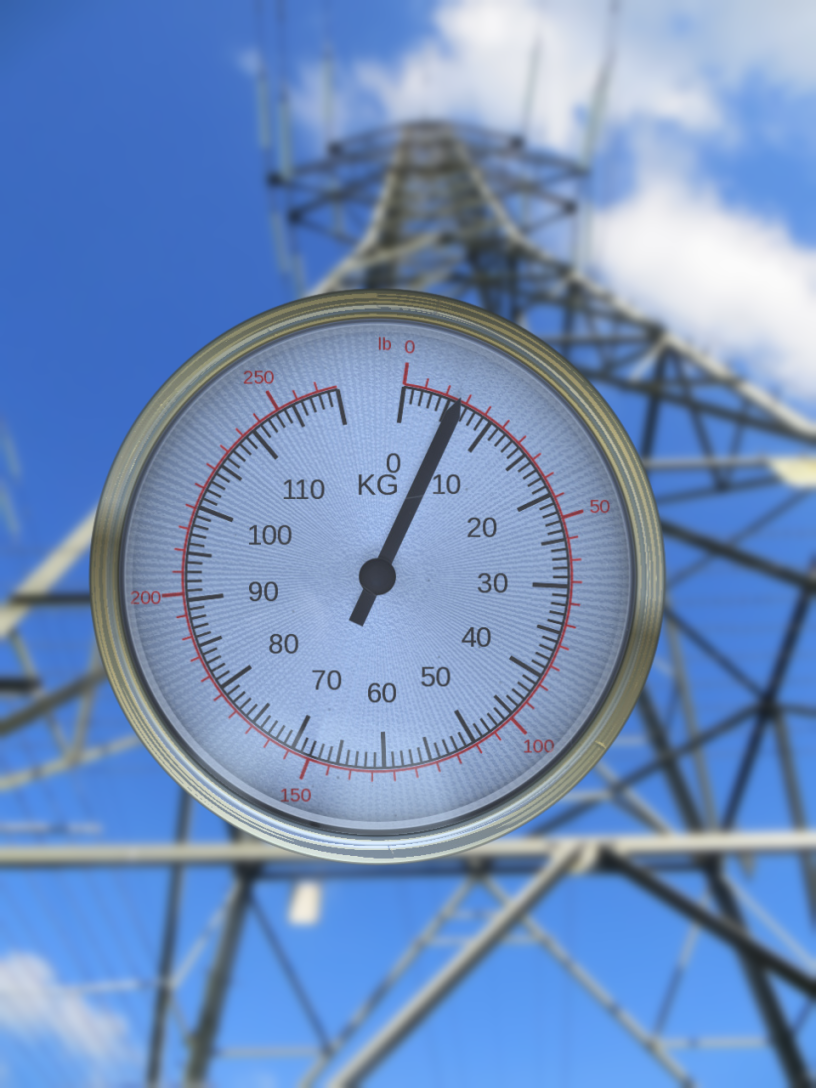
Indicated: 6 (kg)
